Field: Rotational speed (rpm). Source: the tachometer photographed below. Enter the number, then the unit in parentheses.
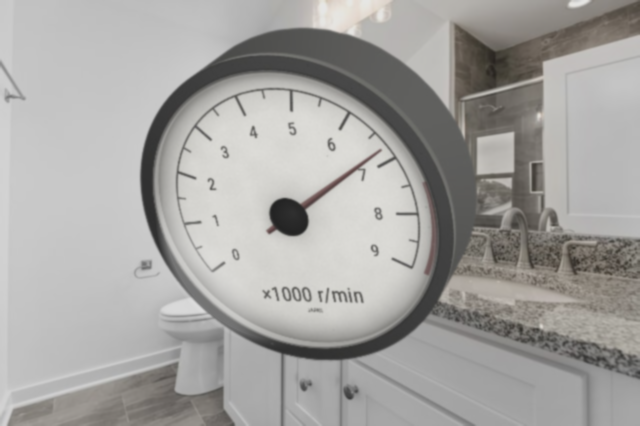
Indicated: 6750 (rpm)
